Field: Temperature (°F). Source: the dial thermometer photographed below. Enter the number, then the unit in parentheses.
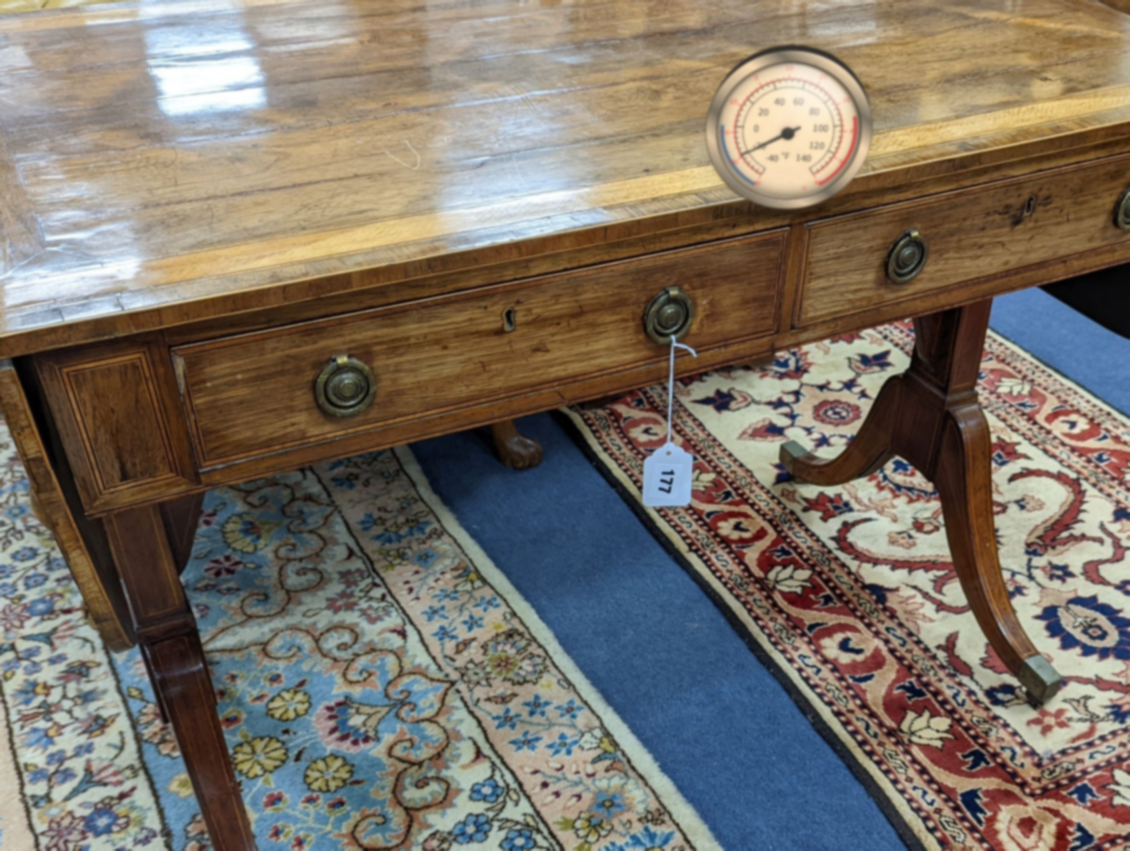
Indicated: -20 (°F)
